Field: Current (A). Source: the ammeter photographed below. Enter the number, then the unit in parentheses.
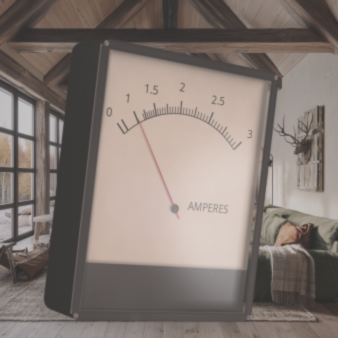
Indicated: 1 (A)
